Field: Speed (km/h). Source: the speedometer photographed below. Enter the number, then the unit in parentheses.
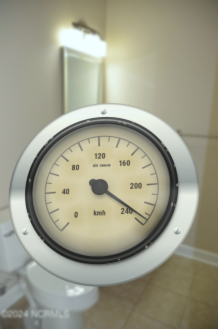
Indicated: 235 (km/h)
